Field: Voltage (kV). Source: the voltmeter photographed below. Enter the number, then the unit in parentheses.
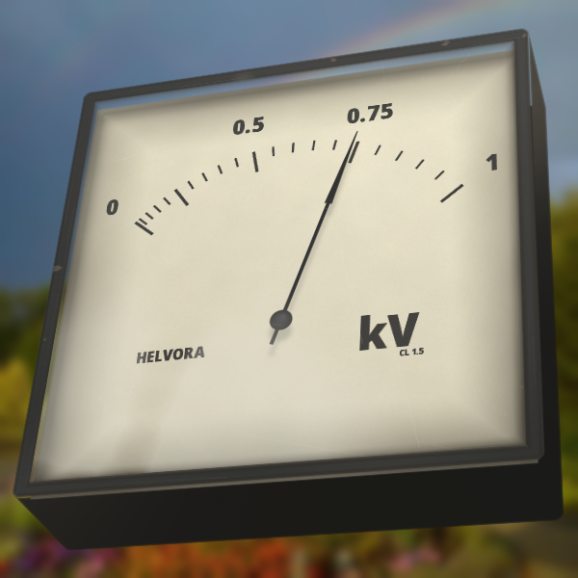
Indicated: 0.75 (kV)
